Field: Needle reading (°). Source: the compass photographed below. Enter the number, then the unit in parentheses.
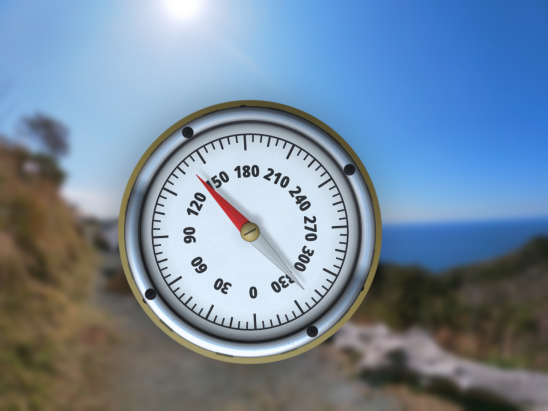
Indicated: 140 (°)
